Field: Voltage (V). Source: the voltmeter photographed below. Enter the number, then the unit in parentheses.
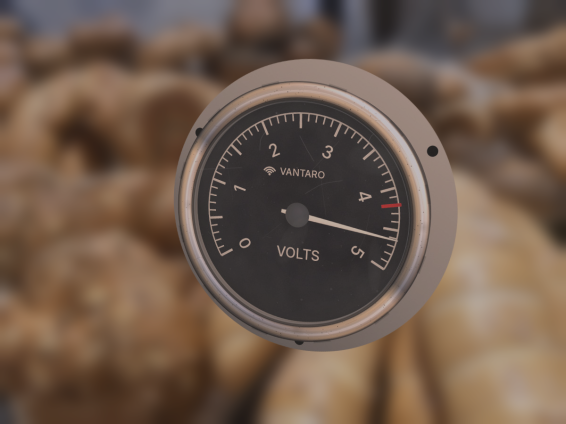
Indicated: 4.6 (V)
